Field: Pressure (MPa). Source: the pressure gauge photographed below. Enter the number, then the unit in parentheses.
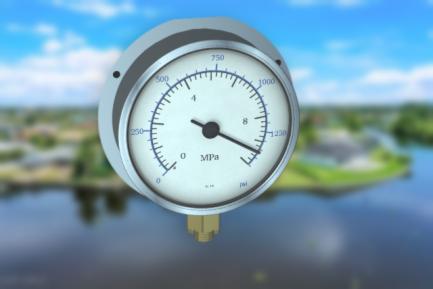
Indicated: 9.4 (MPa)
